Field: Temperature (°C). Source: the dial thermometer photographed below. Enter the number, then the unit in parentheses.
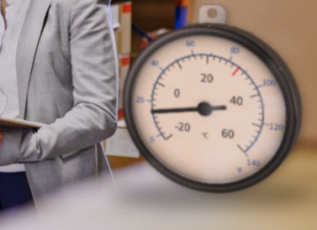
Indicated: -10 (°C)
